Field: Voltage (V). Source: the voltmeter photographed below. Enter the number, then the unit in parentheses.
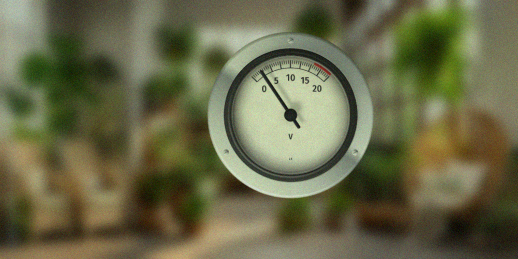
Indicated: 2.5 (V)
